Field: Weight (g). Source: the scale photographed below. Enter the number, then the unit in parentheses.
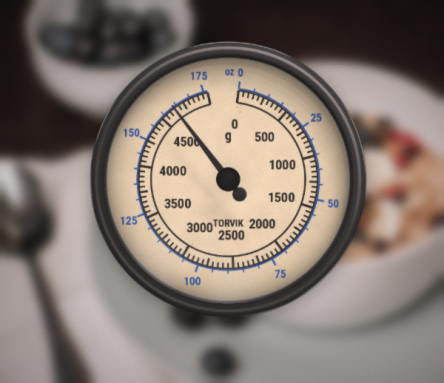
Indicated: 4650 (g)
